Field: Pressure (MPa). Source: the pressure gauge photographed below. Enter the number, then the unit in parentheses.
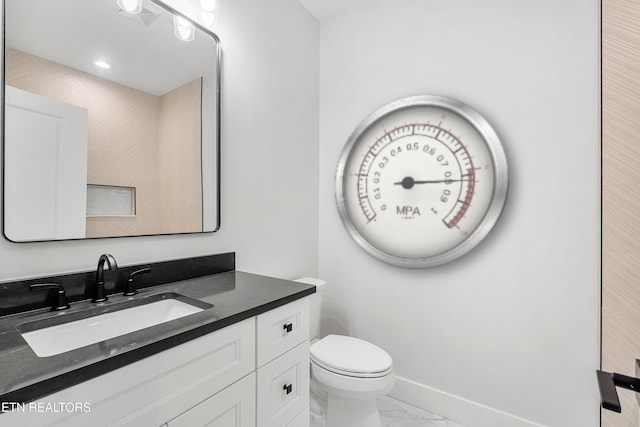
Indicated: 0.82 (MPa)
